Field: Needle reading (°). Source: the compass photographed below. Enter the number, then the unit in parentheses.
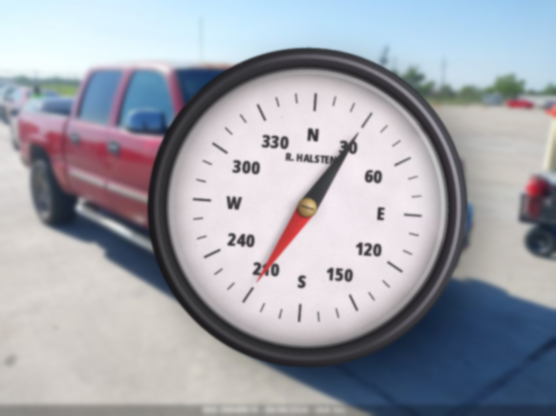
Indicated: 210 (°)
